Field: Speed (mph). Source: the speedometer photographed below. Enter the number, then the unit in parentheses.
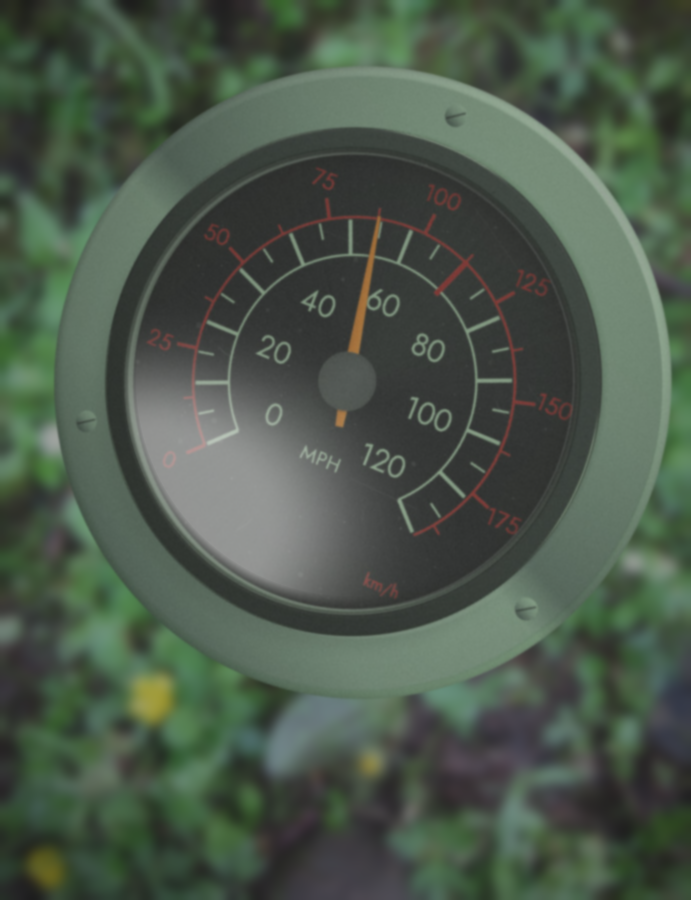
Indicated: 55 (mph)
